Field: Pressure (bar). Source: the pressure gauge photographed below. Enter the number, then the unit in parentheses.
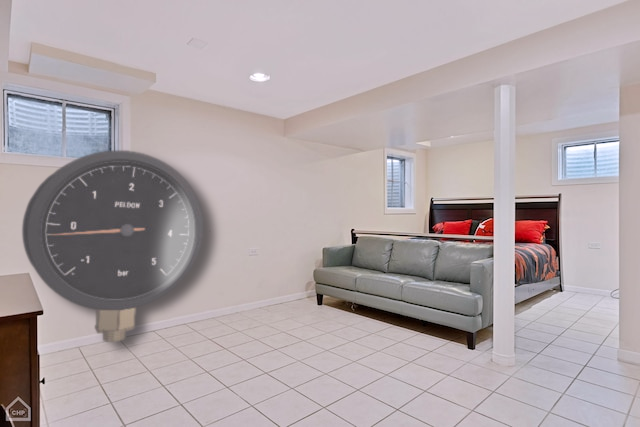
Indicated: -0.2 (bar)
